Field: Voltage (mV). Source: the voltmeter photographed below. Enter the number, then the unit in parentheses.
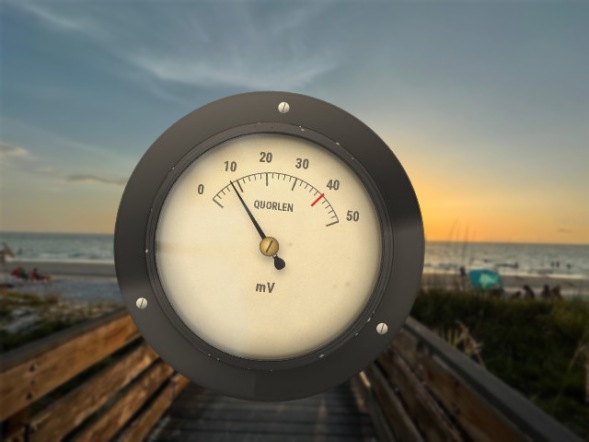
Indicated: 8 (mV)
